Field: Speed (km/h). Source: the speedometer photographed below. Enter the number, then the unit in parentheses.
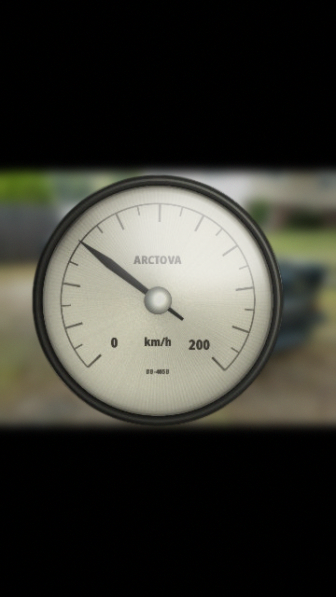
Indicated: 60 (km/h)
